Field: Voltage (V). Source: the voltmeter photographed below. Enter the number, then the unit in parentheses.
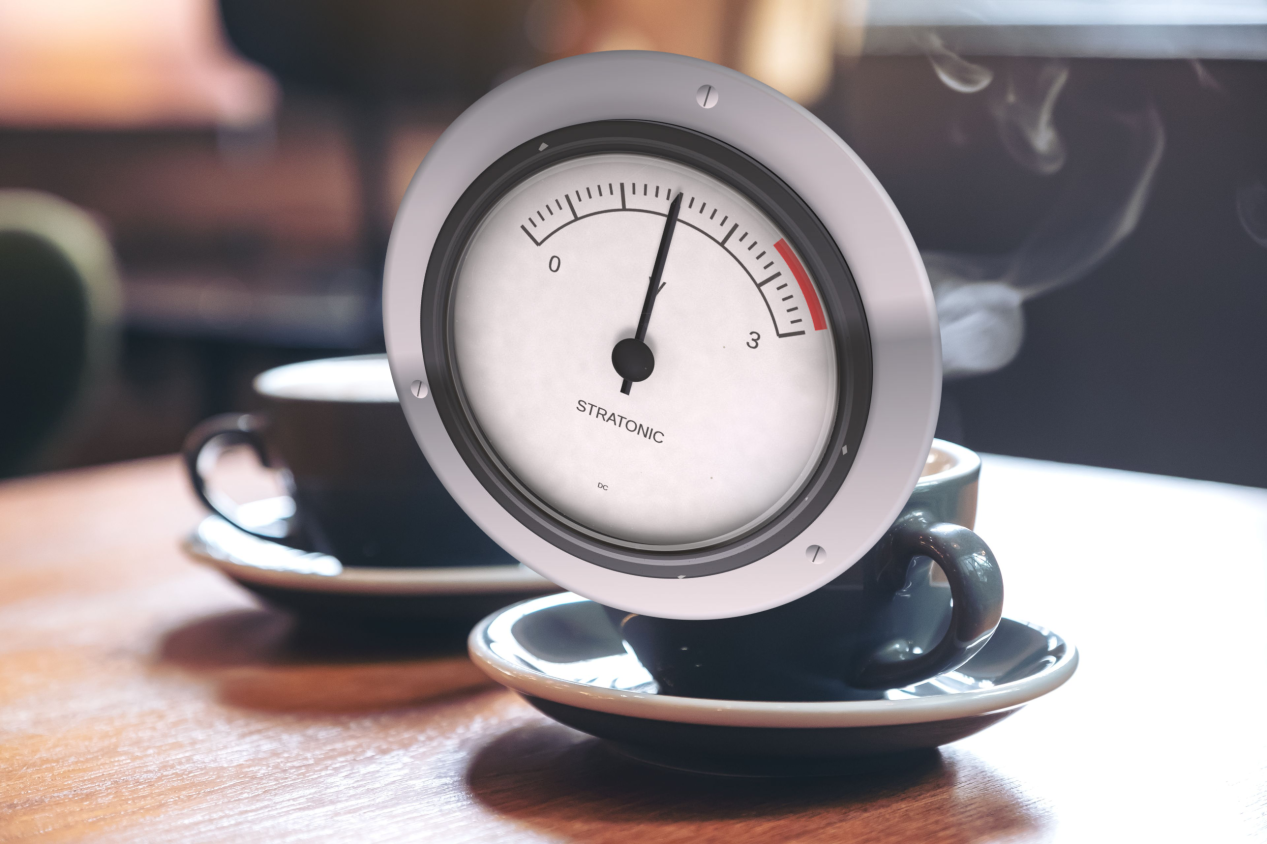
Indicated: 1.5 (V)
